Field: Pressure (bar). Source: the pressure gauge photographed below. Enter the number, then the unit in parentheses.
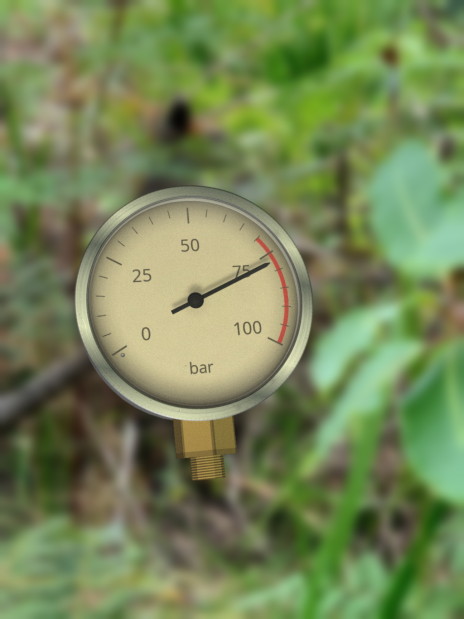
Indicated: 77.5 (bar)
